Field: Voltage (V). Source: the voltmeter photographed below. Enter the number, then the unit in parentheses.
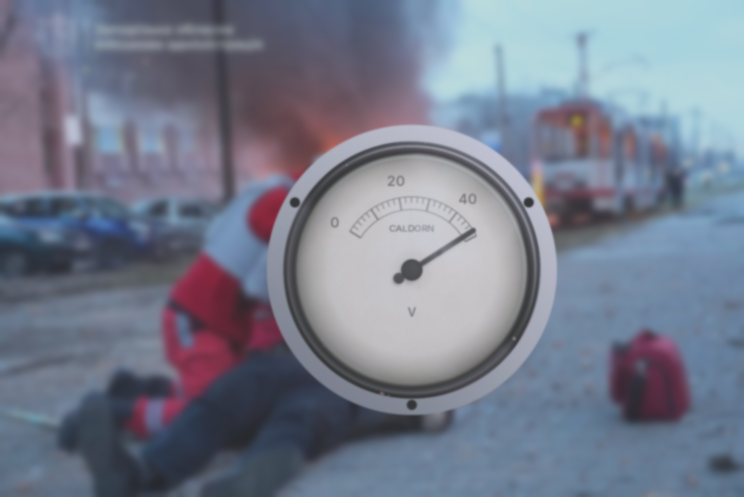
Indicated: 48 (V)
